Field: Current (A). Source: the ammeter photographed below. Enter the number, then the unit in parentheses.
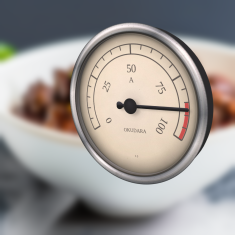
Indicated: 87.5 (A)
